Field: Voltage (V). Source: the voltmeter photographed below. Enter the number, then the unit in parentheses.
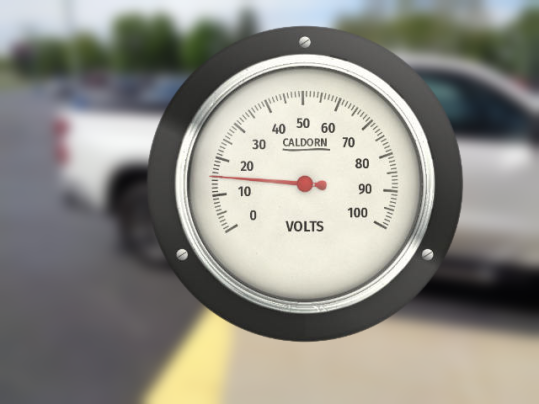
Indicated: 15 (V)
